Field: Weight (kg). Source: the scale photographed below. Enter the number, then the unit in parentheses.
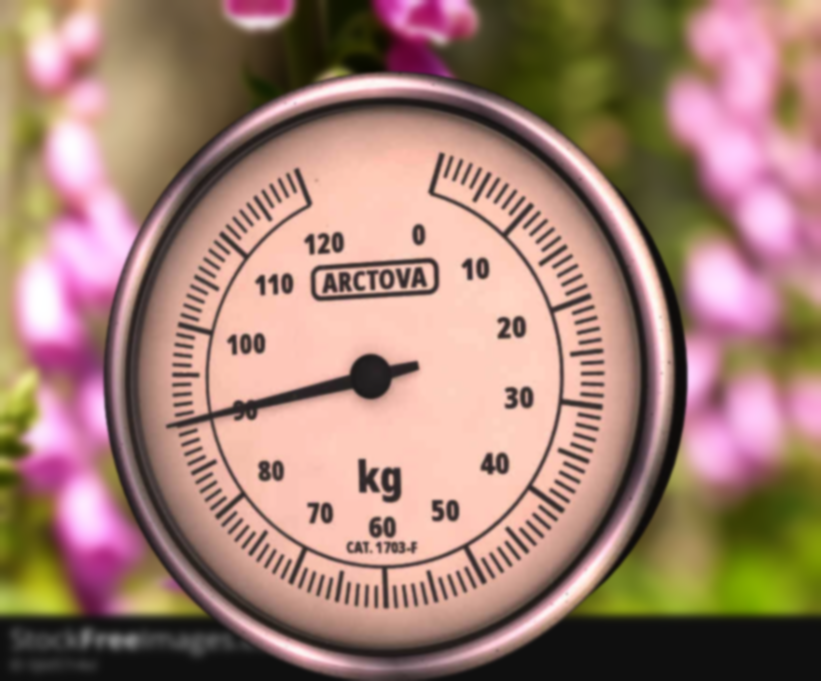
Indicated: 90 (kg)
